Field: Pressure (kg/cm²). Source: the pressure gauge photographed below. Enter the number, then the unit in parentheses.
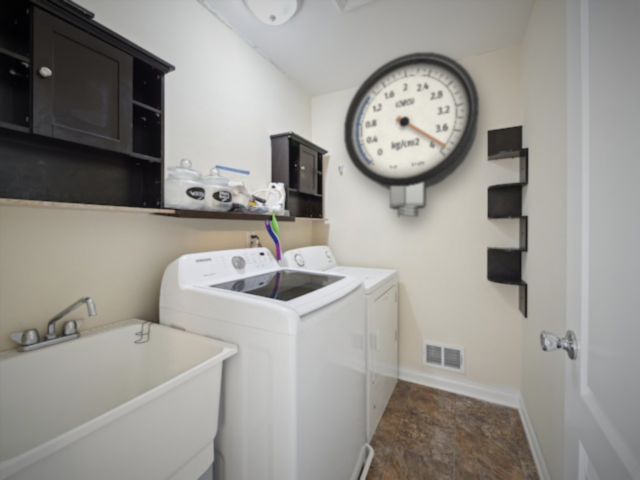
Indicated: 3.9 (kg/cm²)
